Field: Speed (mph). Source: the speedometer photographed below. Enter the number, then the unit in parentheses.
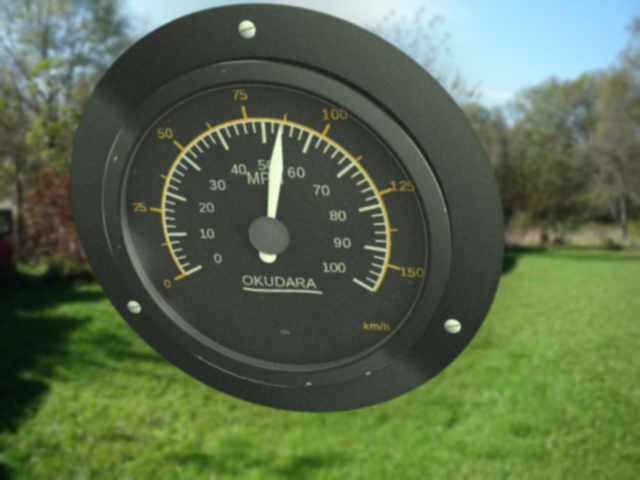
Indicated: 54 (mph)
